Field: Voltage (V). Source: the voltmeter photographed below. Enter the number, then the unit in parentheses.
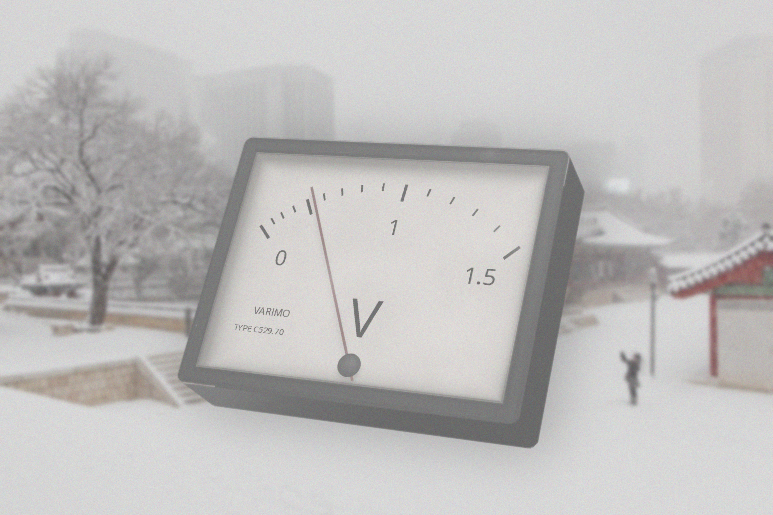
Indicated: 0.55 (V)
